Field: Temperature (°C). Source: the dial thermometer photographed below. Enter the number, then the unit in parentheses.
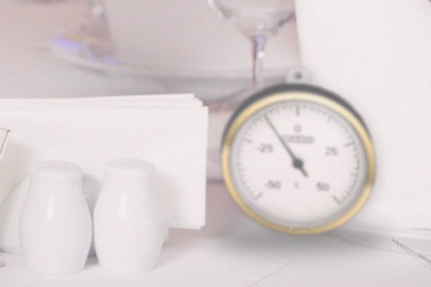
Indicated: -12.5 (°C)
